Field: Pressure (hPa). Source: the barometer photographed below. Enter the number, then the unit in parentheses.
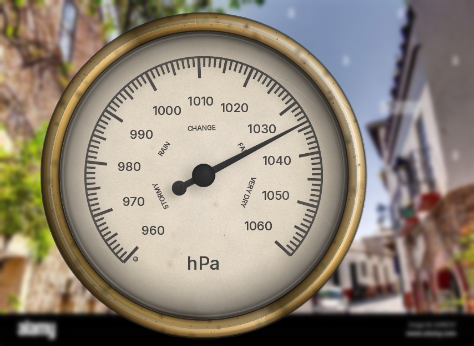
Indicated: 1034 (hPa)
